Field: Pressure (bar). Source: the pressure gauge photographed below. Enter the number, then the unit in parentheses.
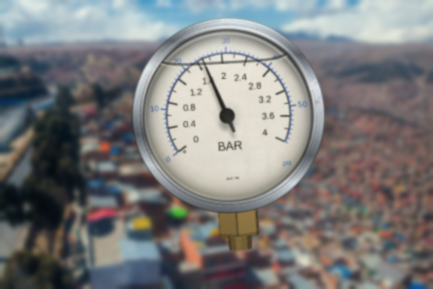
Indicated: 1.7 (bar)
